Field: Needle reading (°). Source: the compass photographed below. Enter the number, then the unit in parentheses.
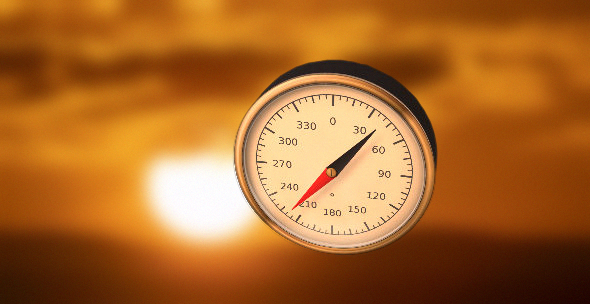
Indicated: 220 (°)
